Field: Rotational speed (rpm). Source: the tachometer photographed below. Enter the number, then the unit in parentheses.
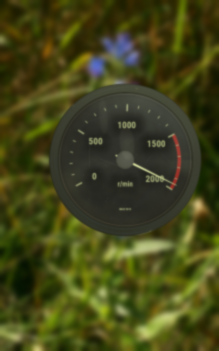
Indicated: 1950 (rpm)
